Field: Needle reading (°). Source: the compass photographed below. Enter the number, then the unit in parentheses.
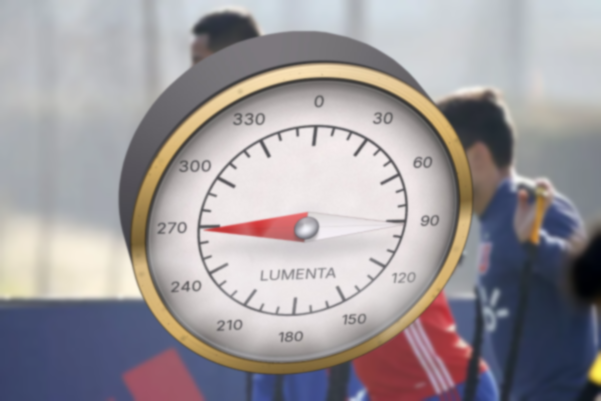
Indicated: 270 (°)
